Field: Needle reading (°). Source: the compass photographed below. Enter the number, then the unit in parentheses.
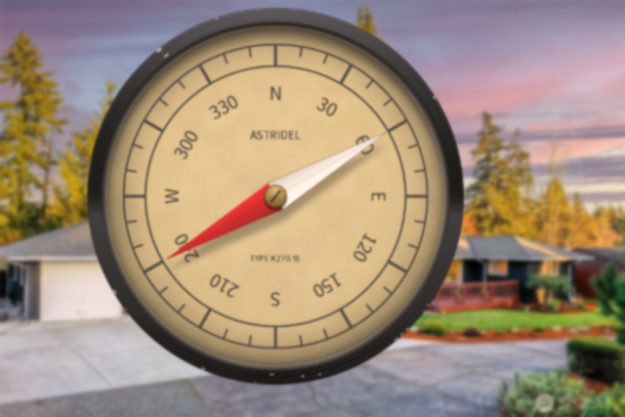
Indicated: 240 (°)
